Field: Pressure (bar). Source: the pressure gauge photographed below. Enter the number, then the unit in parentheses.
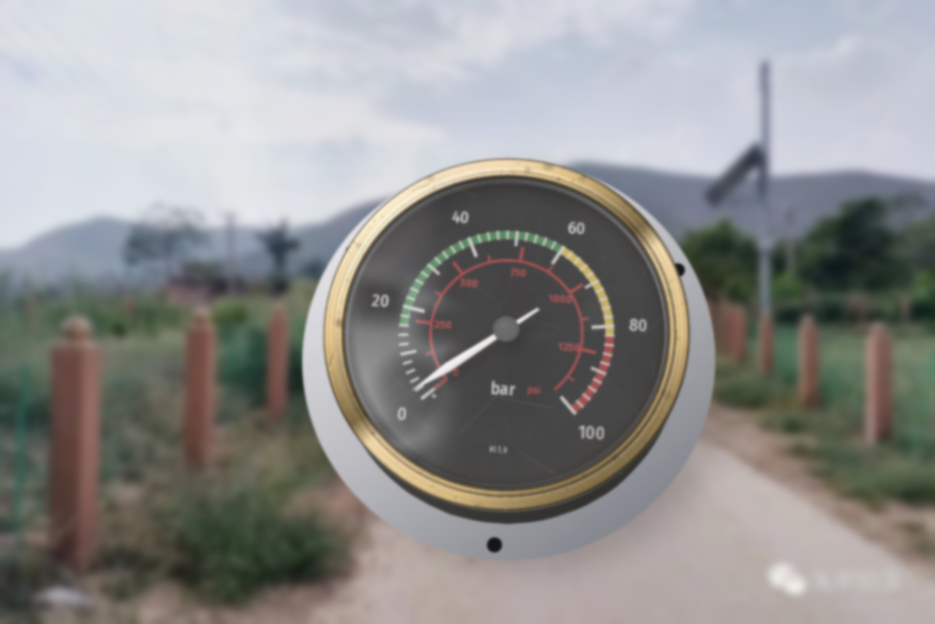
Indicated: 2 (bar)
